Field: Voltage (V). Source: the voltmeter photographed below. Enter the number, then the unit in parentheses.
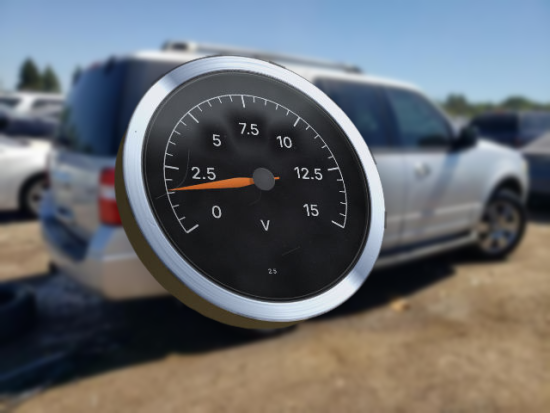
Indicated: 1.5 (V)
